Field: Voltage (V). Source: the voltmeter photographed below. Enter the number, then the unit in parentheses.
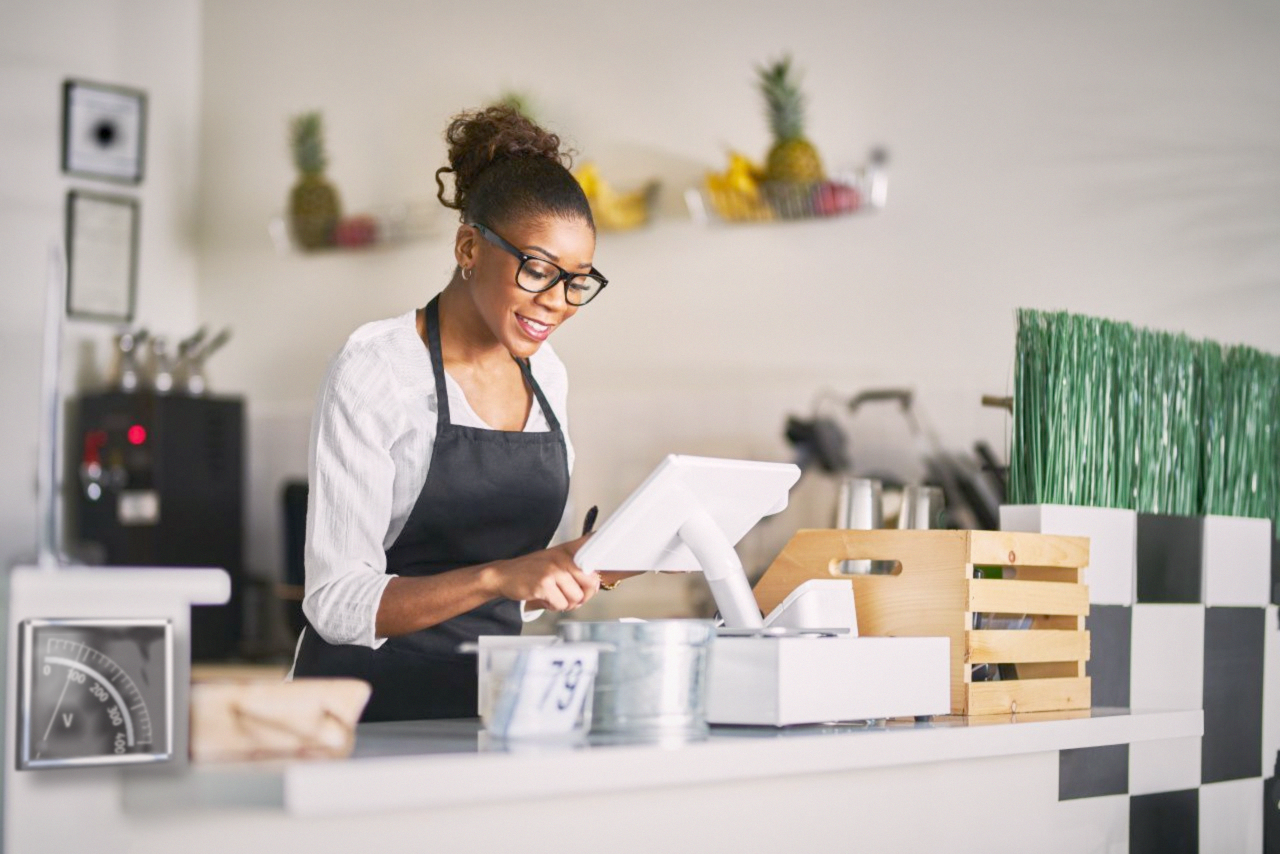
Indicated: 80 (V)
